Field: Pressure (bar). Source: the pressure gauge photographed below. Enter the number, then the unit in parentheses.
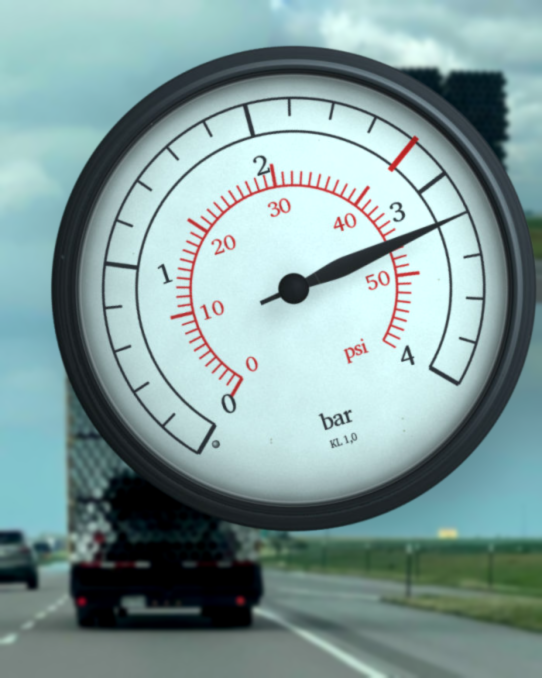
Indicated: 3.2 (bar)
